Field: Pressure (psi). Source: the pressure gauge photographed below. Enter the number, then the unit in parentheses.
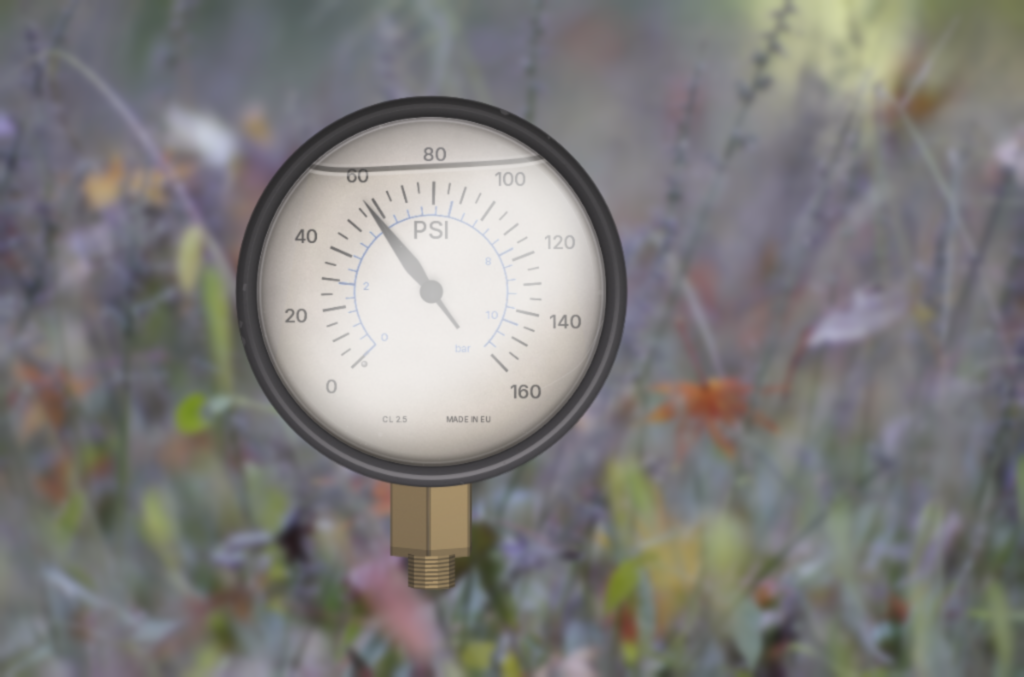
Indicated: 57.5 (psi)
